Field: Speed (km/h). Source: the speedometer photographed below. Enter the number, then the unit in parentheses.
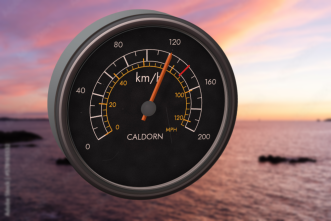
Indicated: 120 (km/h)
